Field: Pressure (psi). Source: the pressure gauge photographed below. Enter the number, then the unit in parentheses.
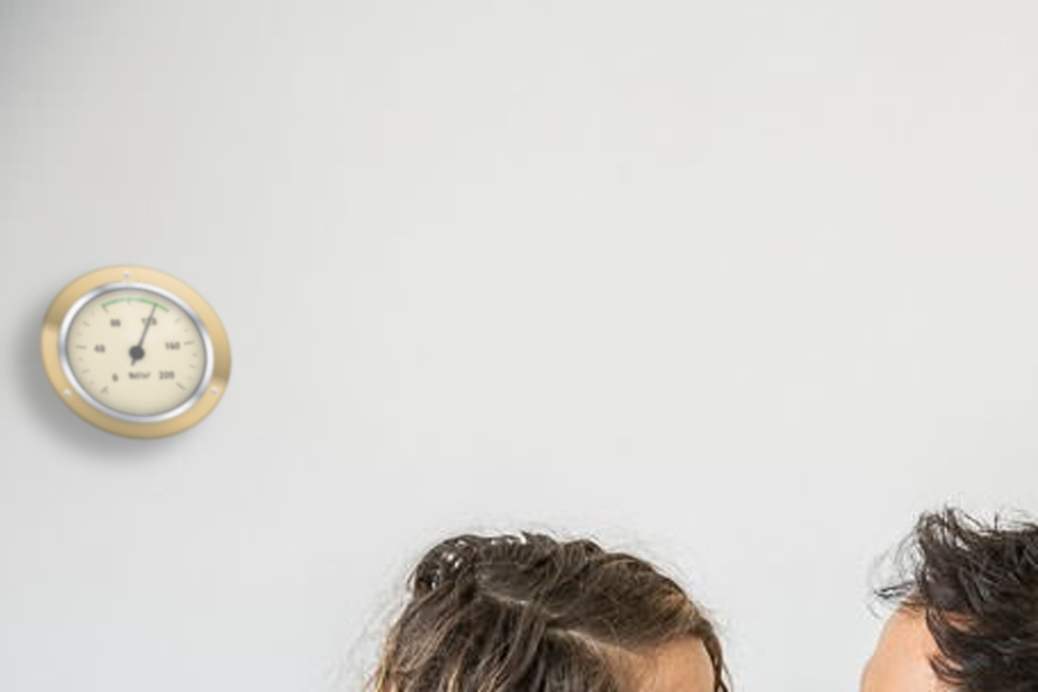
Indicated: 120 (psi)
